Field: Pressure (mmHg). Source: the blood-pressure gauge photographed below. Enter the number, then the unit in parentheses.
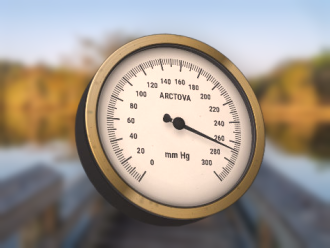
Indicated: 270 (mmHg)
